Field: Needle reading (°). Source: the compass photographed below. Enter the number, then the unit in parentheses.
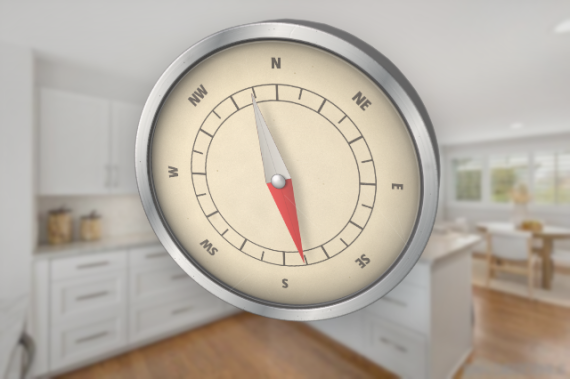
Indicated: 165 (°)
